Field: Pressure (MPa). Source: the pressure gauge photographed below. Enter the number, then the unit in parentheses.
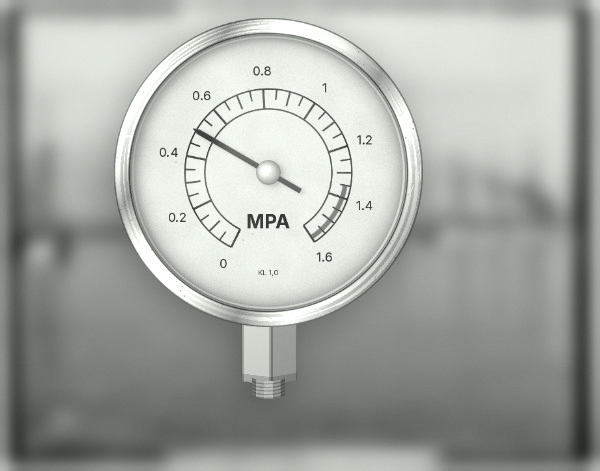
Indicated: 0.5 (MPa)
